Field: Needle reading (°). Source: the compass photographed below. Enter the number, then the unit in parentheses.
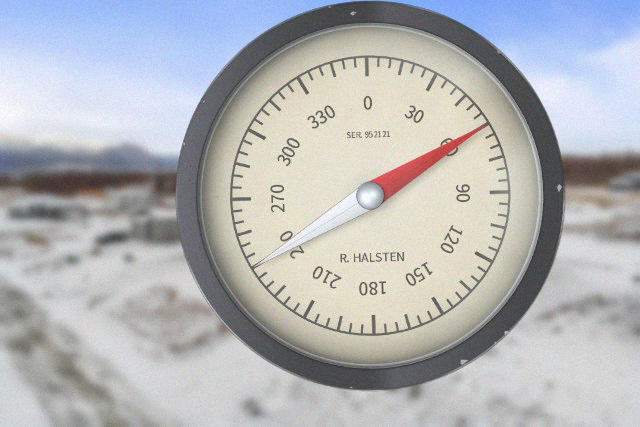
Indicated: 60 (°)
